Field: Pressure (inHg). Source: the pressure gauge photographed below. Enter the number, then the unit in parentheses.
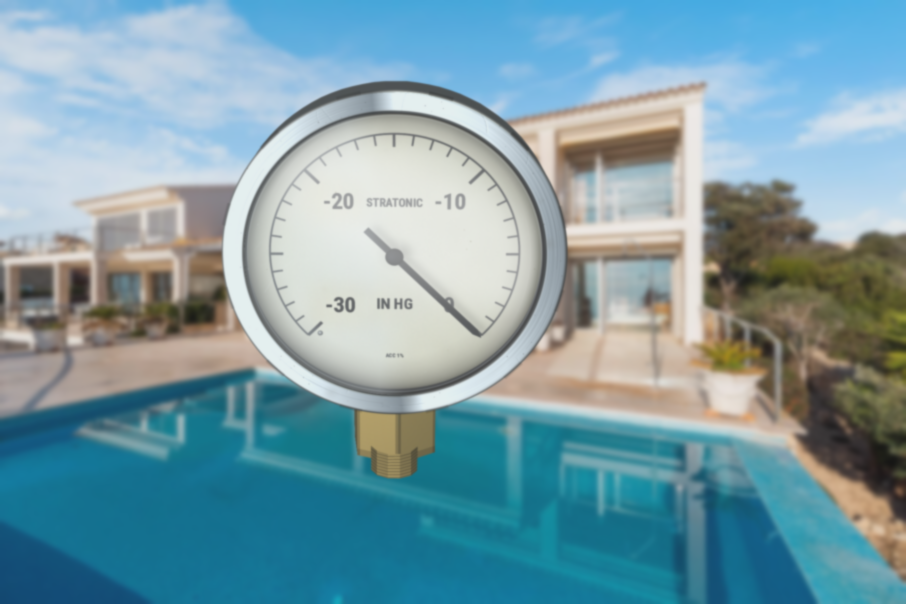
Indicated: 0 (inHg)
